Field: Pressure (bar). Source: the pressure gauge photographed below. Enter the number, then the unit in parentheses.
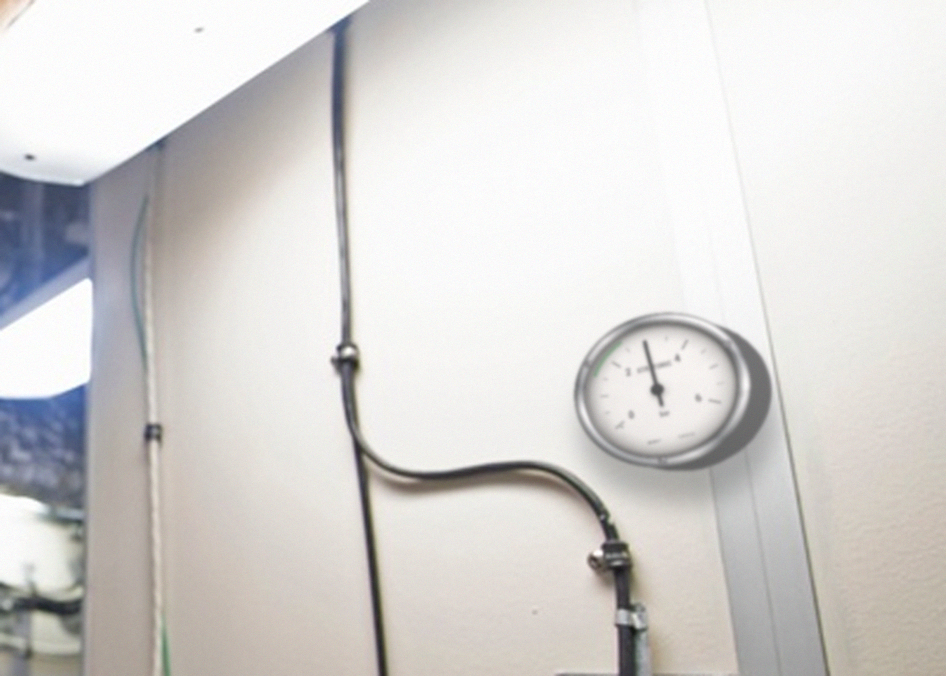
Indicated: 3 (bar)
